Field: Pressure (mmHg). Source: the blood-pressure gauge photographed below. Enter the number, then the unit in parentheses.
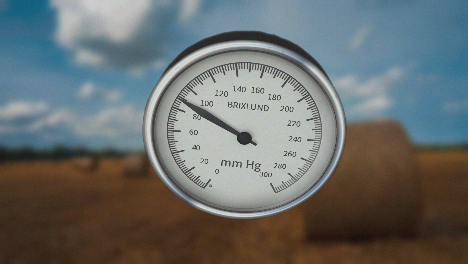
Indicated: 90 (mmHg)
